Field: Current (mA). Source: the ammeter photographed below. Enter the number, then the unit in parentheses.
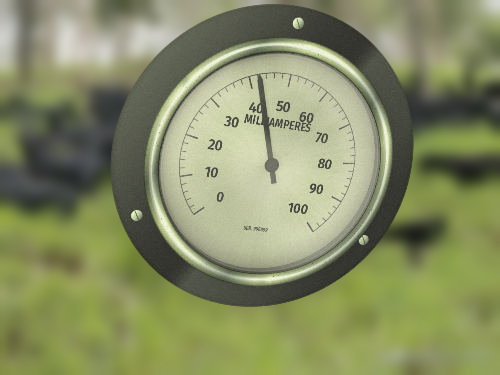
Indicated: 42 (mA)
